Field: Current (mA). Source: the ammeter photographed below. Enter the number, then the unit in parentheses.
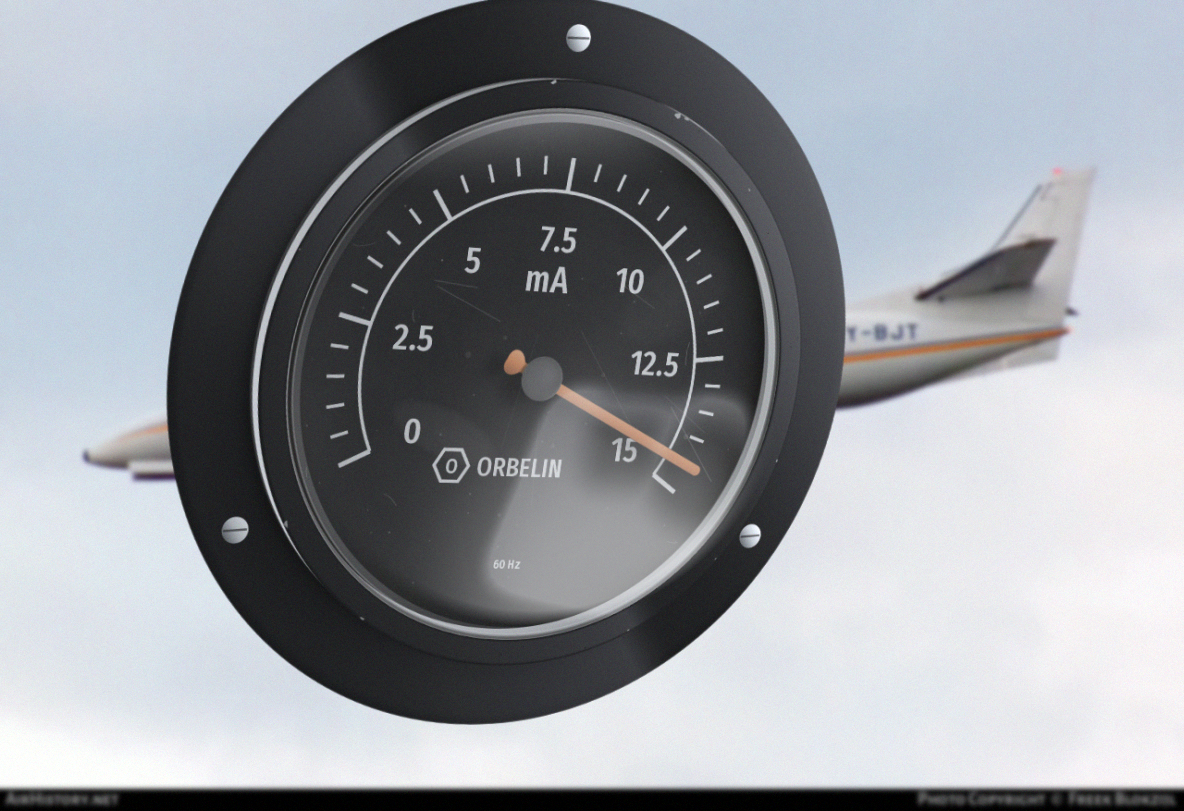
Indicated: 14.5 (mA)
